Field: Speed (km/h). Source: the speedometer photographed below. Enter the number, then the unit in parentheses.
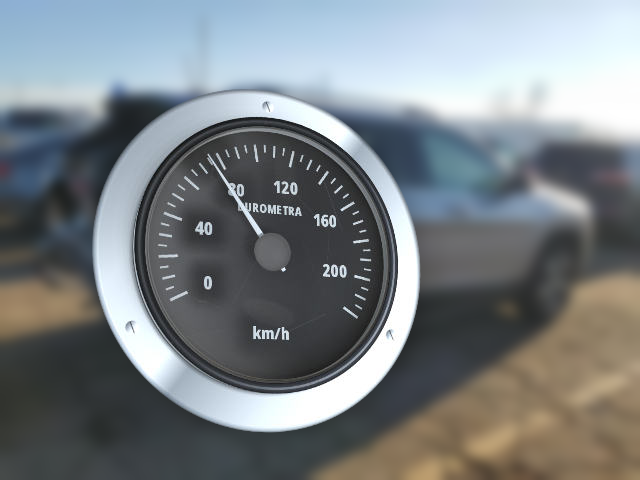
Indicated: 75 (km/h)
